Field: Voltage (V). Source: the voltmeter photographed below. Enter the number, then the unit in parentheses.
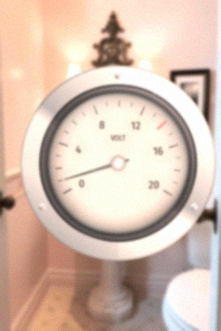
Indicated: 1 (V)
